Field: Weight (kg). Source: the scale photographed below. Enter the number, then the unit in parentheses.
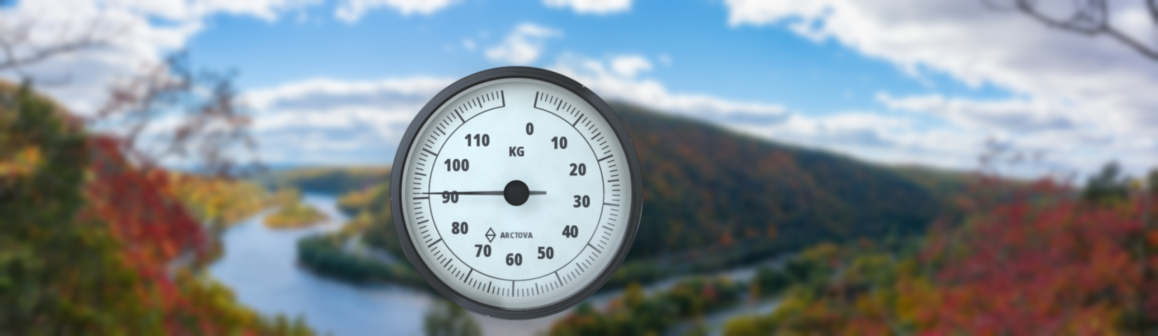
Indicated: 91 (kg)
